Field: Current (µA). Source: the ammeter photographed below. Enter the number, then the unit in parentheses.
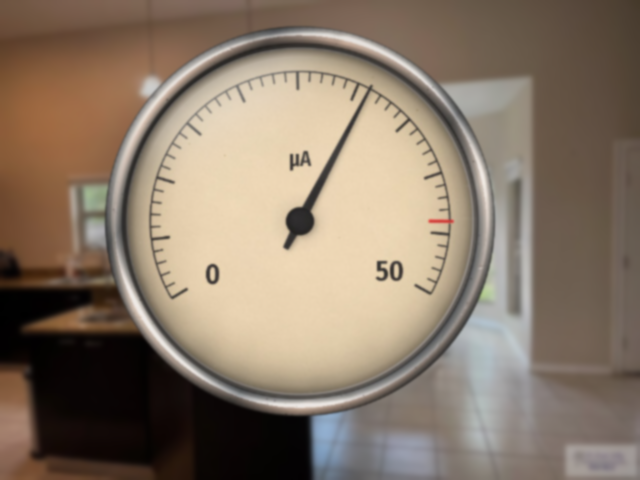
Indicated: 31 (µA)
